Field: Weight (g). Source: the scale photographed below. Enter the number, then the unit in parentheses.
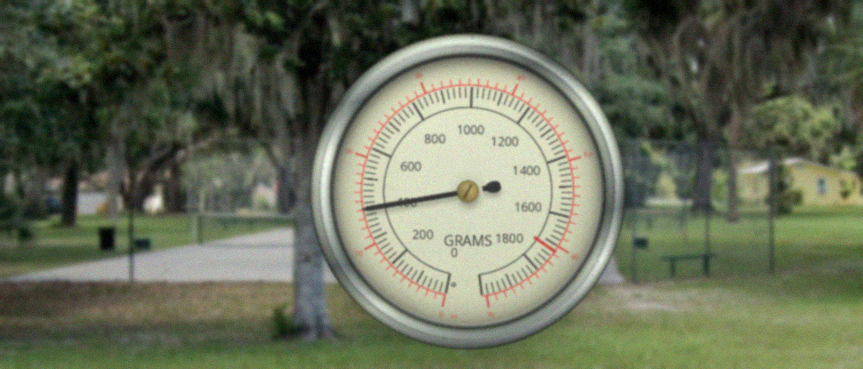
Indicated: 400 (g)
